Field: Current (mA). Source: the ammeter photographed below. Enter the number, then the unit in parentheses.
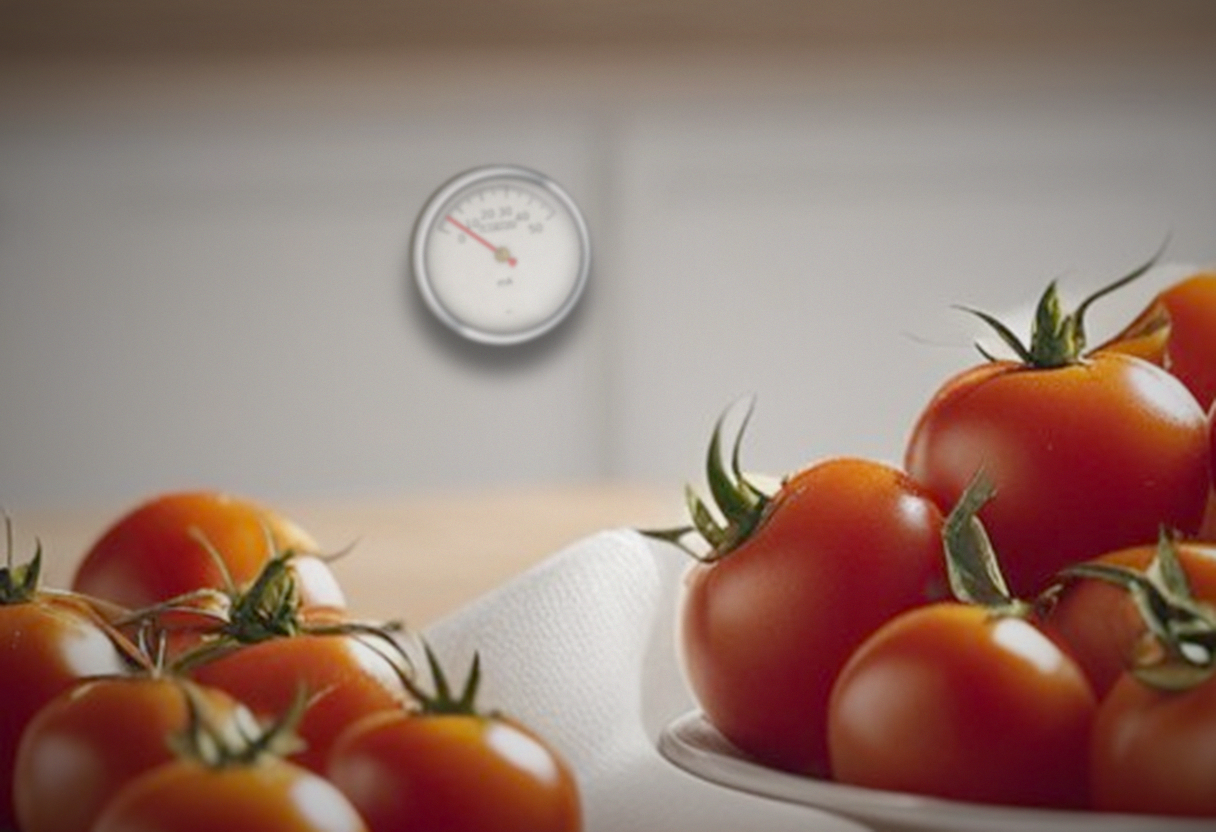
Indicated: 5 (mA)
